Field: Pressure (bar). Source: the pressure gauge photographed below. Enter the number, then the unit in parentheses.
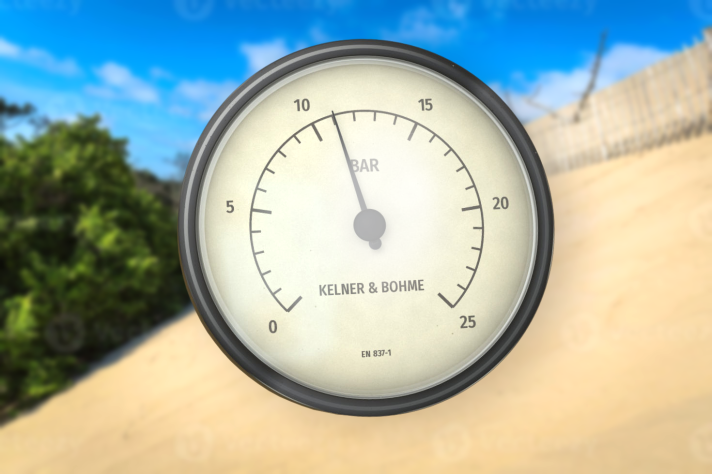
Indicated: 11 (bar)
